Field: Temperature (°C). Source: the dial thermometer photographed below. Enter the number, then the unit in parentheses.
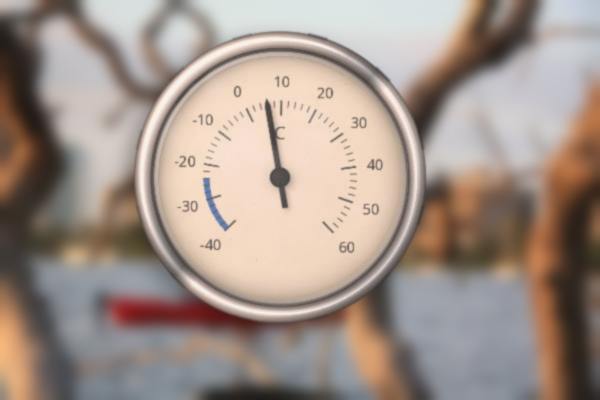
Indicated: 6 (°C)
